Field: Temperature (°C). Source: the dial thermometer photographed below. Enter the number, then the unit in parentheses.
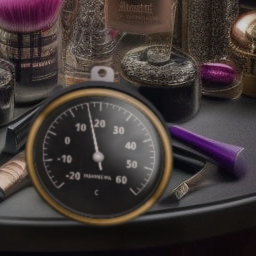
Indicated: 16 (°C)
